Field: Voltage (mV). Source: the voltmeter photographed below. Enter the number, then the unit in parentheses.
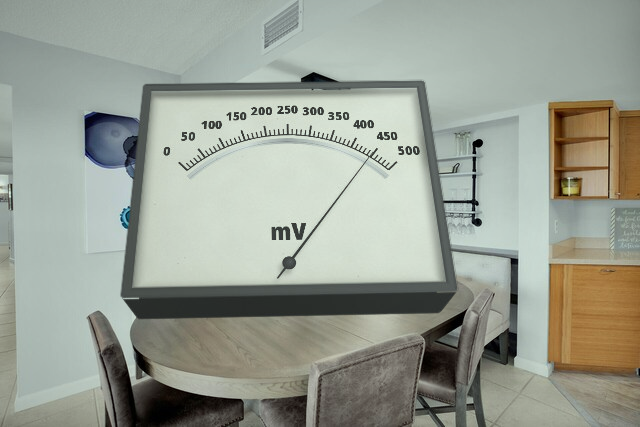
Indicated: 450 (mV)
